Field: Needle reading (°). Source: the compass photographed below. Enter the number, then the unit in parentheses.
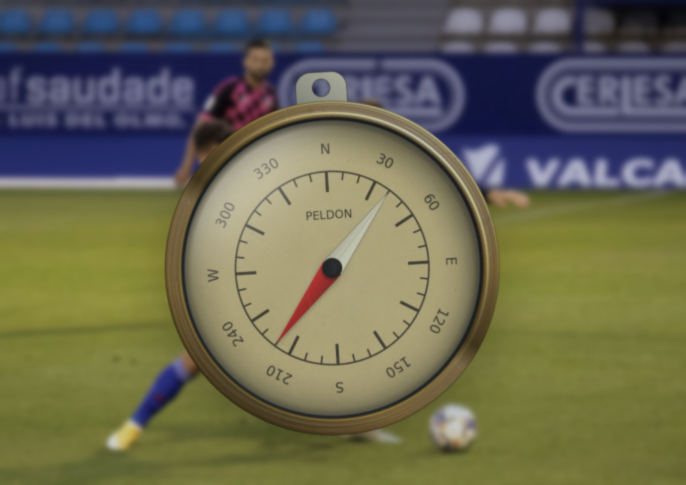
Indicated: 220 (°)
